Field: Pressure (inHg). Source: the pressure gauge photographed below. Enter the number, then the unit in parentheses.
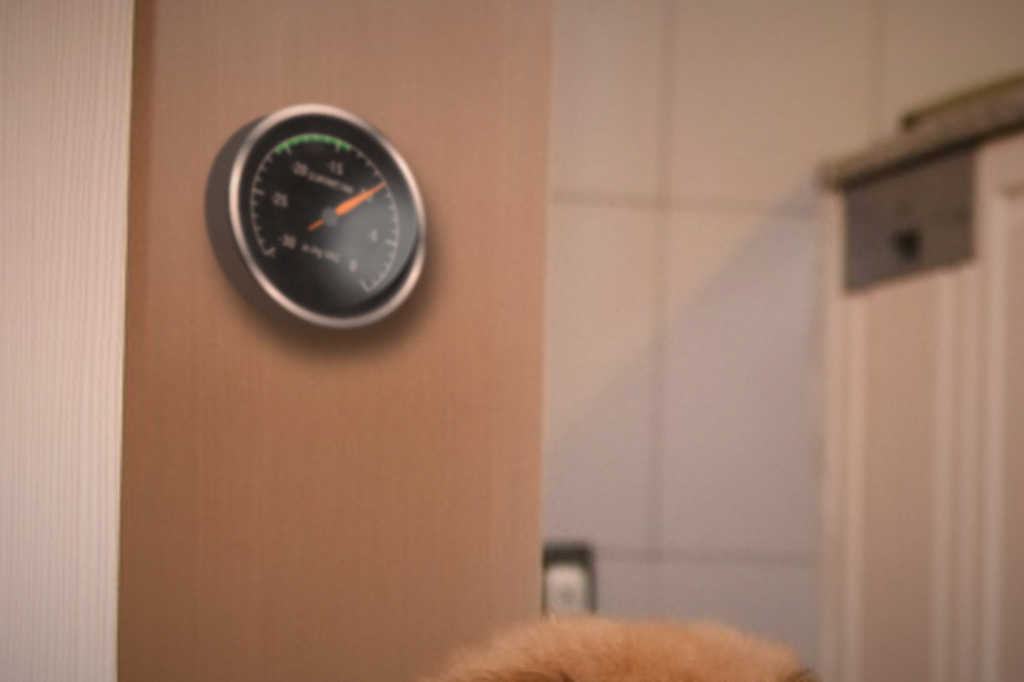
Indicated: -10 (inHg)
